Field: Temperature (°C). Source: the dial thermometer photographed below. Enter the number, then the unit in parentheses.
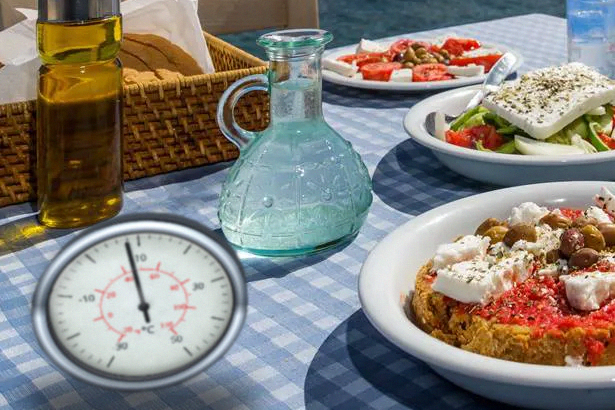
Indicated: 8 (°C)
